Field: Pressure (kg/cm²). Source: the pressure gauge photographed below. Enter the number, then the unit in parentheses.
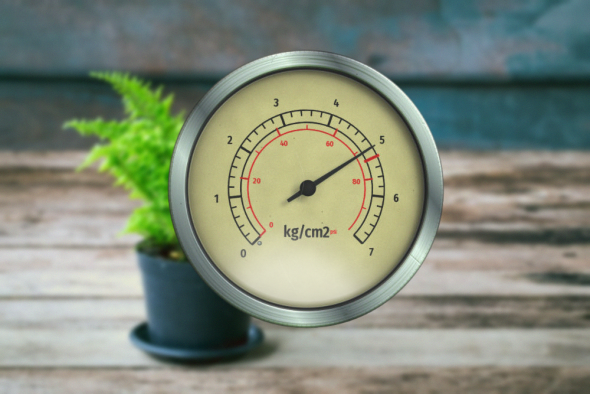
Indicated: 5 (kg/cm²)
